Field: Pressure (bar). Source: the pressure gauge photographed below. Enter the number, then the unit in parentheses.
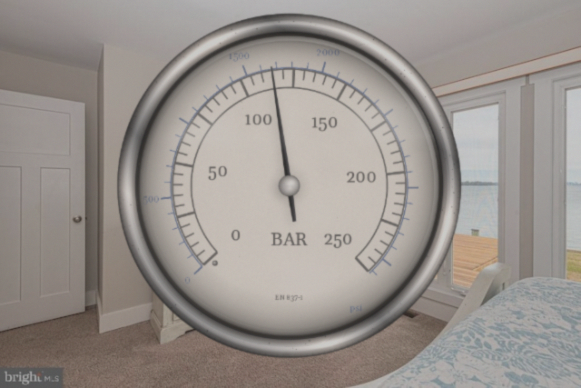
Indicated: 115 (bar)
